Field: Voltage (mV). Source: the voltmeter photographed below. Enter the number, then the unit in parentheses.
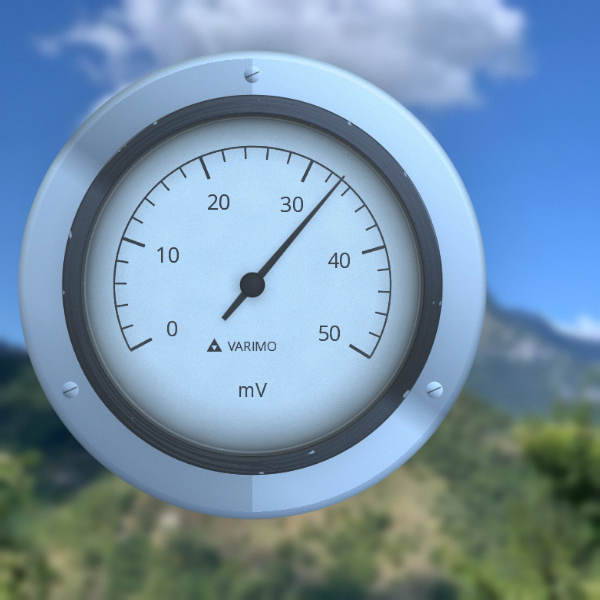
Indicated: 33 (mV)
